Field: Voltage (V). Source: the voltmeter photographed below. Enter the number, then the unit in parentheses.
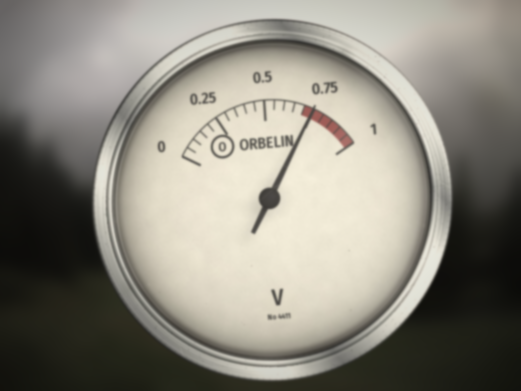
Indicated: 0.75 (V)
